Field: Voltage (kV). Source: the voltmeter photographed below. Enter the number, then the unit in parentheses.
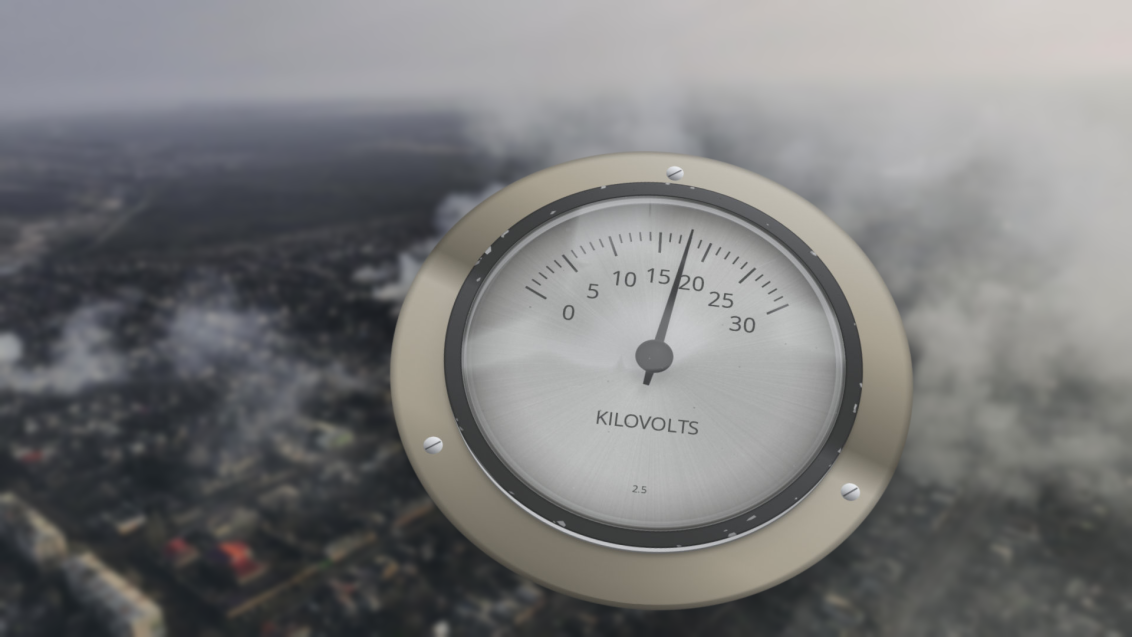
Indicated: 18 (kV)
